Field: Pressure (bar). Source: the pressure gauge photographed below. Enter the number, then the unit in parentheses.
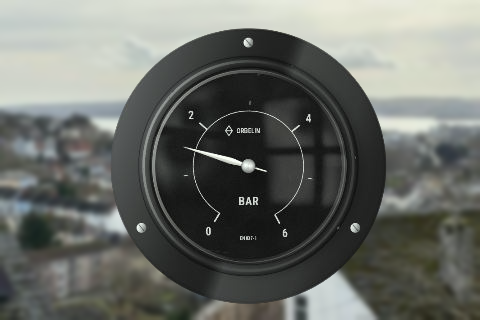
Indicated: 1.5 (bar)
